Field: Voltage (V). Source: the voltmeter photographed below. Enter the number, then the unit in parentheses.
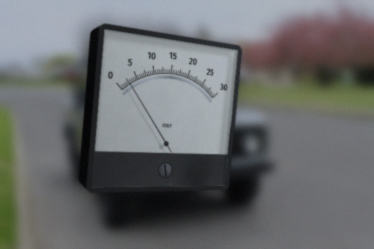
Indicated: 2.5 (V)
